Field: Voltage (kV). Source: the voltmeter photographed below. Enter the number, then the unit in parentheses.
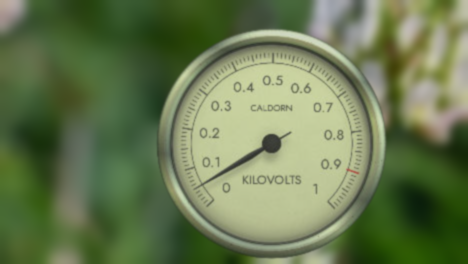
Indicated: 0.05 (kV)
